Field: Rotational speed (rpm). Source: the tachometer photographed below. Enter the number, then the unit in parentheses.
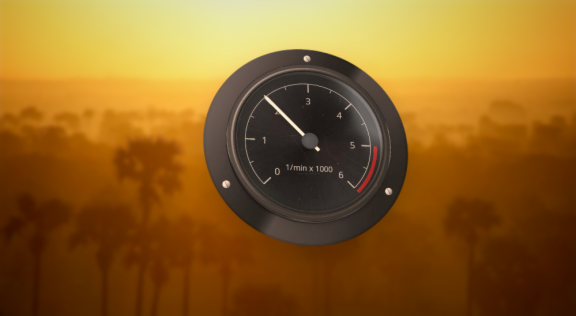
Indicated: 2000 (rpm)
